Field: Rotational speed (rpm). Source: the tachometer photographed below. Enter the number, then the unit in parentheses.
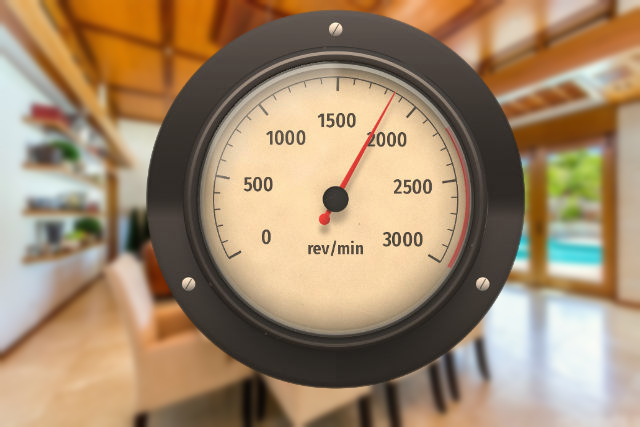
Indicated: 1850 (rpm)
